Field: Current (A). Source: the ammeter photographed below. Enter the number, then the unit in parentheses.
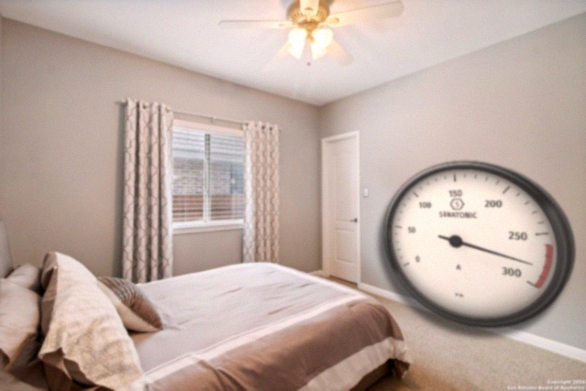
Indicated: 280 (A)
